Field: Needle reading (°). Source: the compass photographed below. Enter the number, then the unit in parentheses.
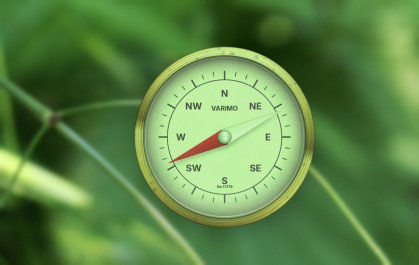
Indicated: 245 (°)
